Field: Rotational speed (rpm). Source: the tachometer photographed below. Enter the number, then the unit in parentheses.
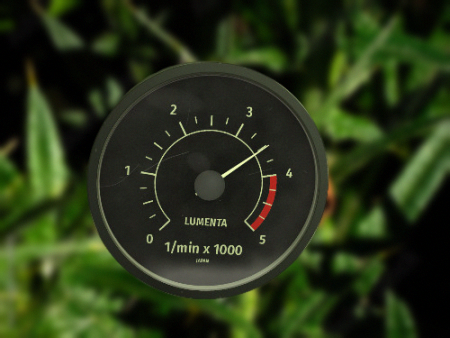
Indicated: 3500 (rpm)
